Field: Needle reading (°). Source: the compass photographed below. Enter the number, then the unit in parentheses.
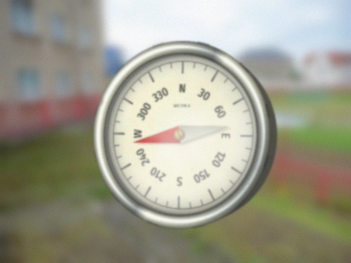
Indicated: 260 (°)
